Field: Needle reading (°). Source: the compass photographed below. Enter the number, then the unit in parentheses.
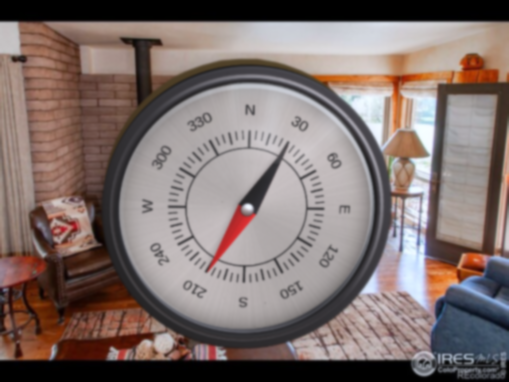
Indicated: 210 (°)
